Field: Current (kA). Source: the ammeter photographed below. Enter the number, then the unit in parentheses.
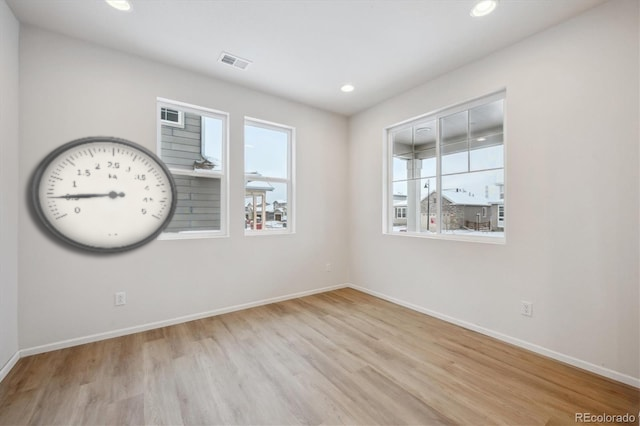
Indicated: 0.5 (kA)
